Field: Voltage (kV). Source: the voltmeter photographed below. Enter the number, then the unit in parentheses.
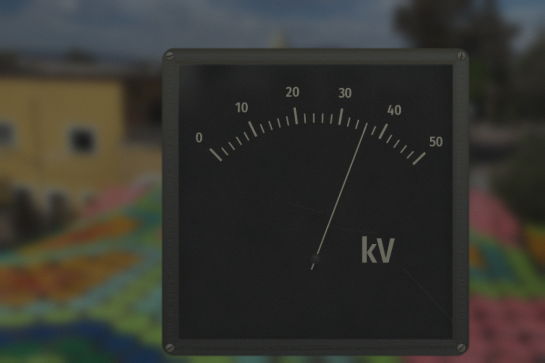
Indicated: 36 (kV)
